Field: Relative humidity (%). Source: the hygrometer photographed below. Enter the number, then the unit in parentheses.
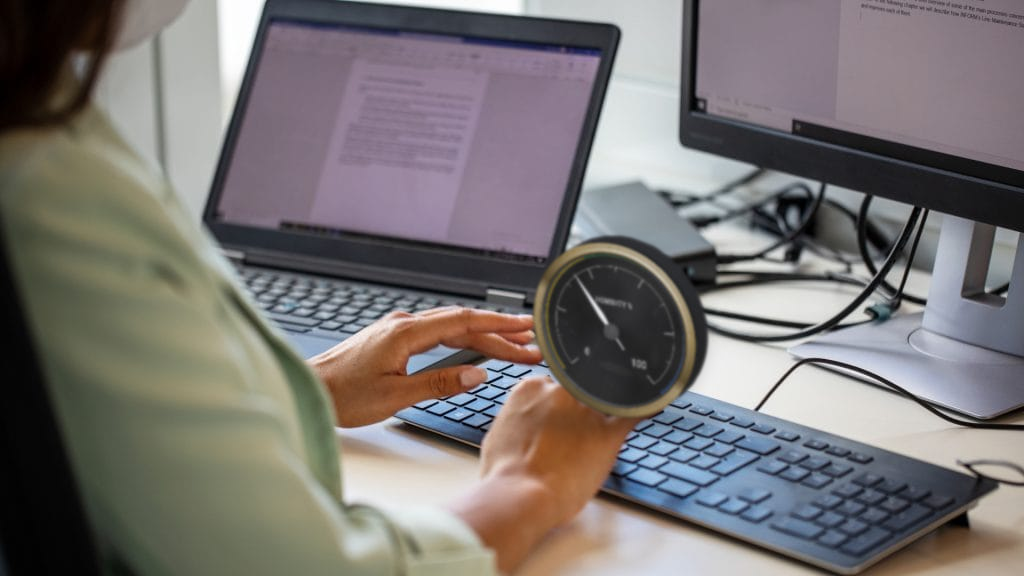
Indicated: 35 (%)
